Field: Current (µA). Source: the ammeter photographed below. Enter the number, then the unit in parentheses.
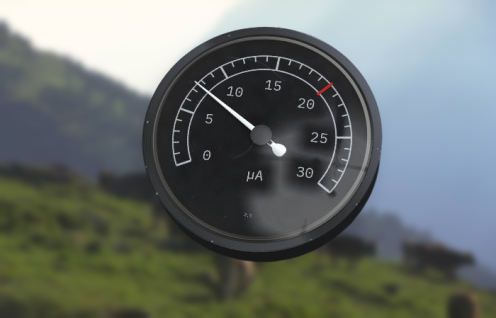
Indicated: 7.5 (µA)
